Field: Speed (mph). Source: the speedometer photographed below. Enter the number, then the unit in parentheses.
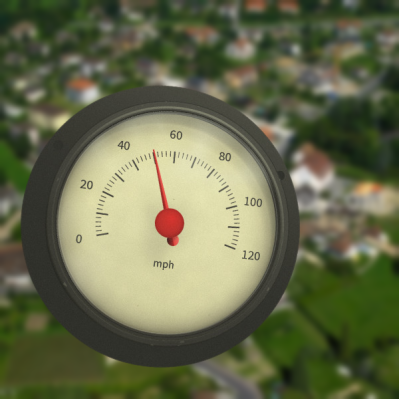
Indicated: 50 (mph)
